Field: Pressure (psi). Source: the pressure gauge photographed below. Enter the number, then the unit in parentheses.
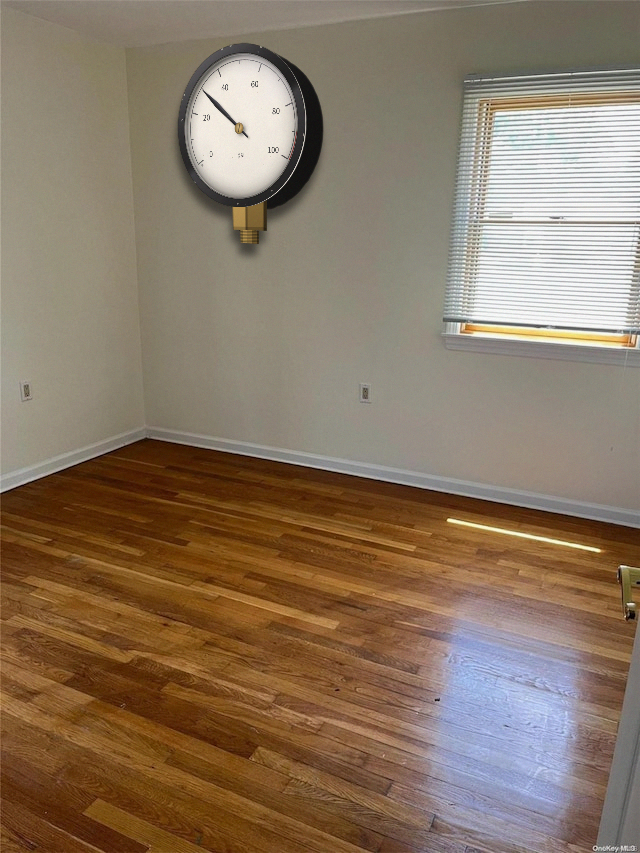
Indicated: 30 (psi)
